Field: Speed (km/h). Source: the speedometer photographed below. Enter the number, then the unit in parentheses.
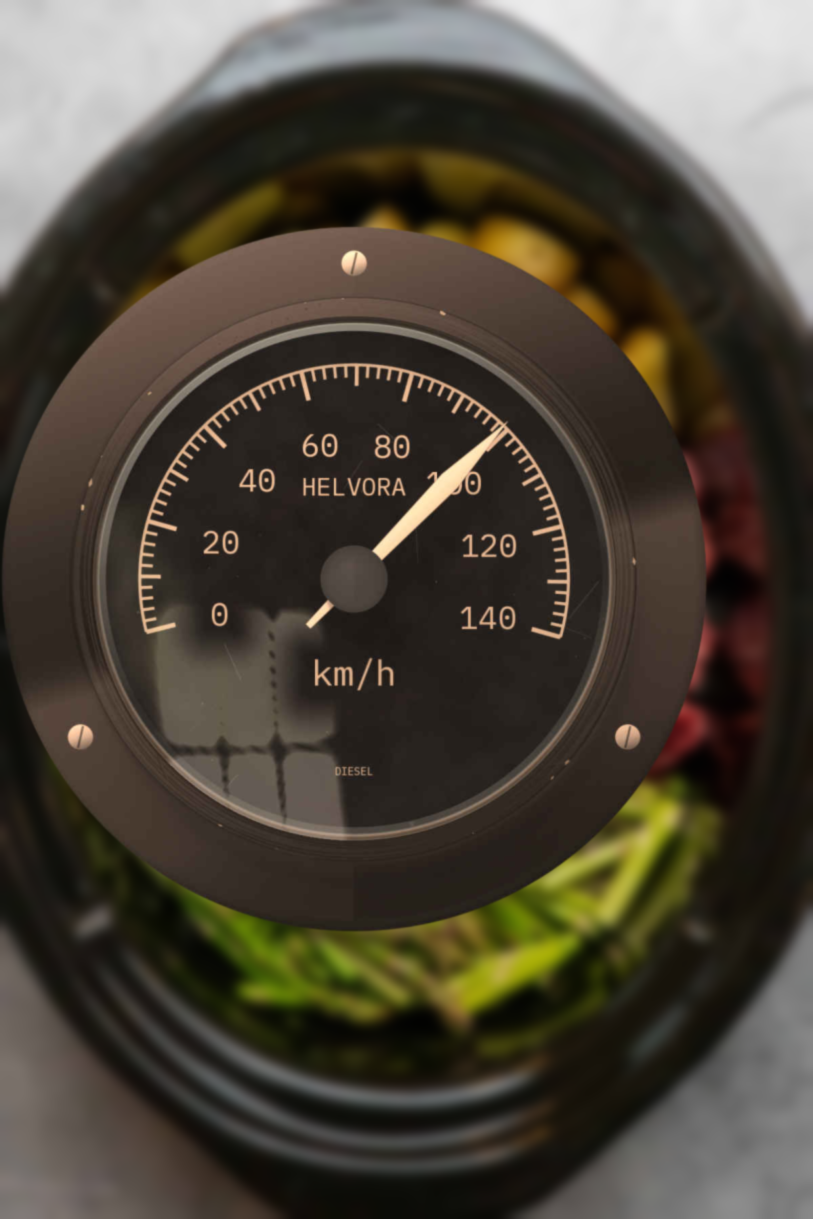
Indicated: 99 (km/h)
